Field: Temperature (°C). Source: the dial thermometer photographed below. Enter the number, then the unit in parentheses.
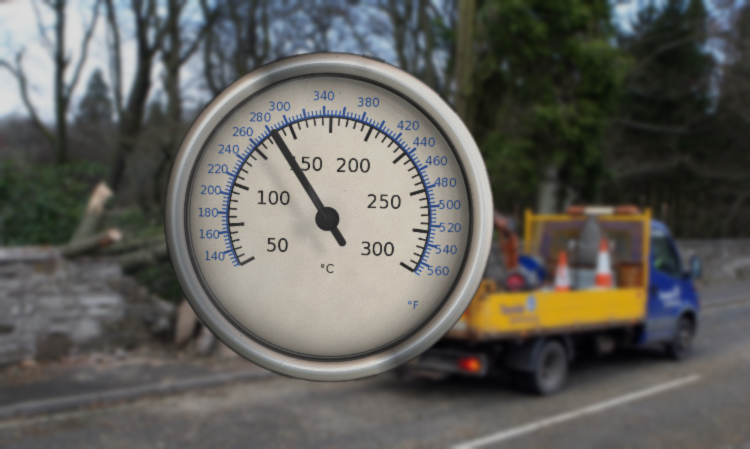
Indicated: 140 (°C)
